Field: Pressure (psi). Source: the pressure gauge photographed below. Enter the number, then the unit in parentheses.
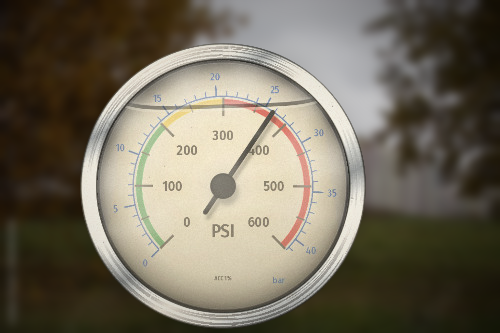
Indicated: 375 (psi)
